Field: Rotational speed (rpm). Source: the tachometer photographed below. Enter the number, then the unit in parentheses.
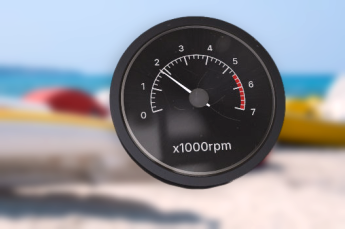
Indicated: 1800 (rpm)
